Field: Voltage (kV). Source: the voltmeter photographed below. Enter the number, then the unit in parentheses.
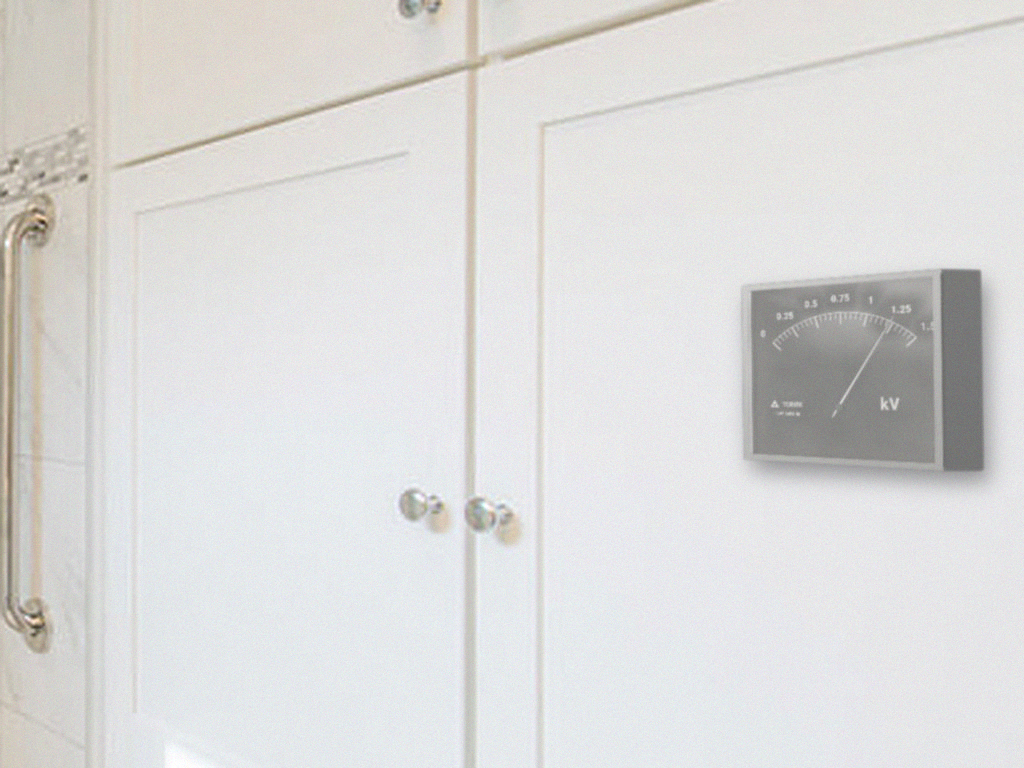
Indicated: 1.25 (kV)
